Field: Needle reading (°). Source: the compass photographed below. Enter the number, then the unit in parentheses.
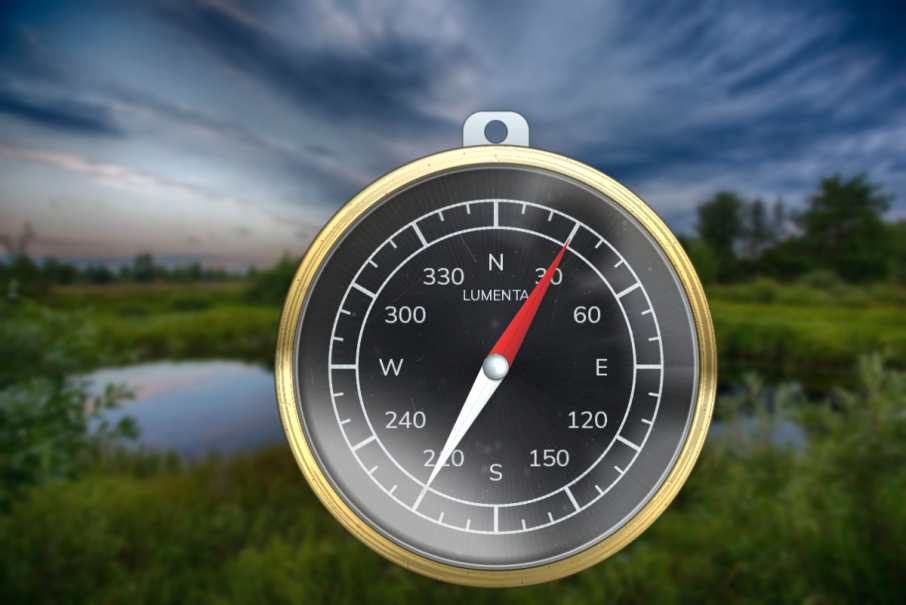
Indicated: 30 (°)
